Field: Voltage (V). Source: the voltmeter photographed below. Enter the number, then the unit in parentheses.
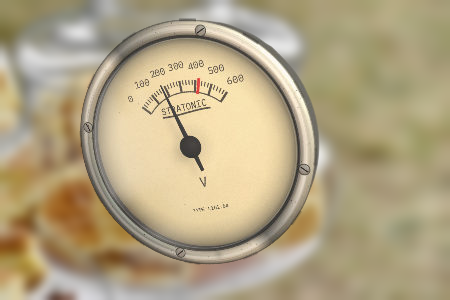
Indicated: 200 (V)
